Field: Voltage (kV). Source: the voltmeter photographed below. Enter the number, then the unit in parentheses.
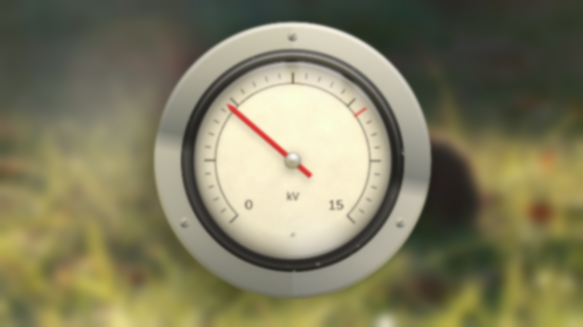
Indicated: 4.75 (kV)
